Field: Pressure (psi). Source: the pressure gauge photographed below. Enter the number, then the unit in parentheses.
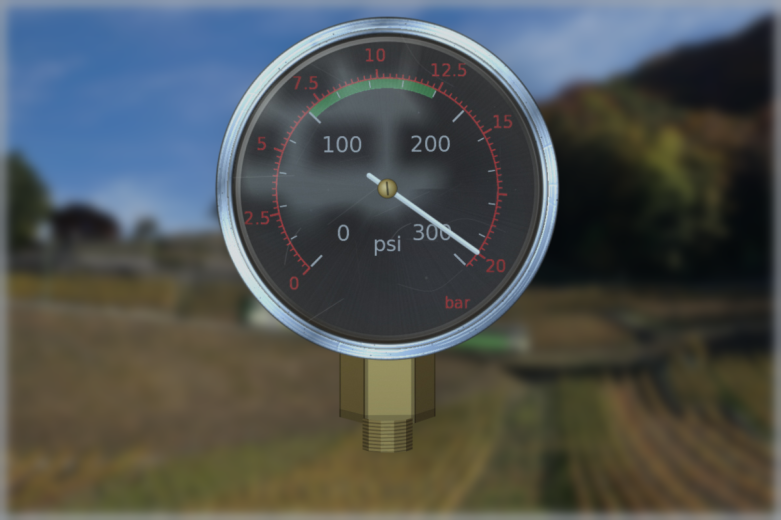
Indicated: 290 (psi)
